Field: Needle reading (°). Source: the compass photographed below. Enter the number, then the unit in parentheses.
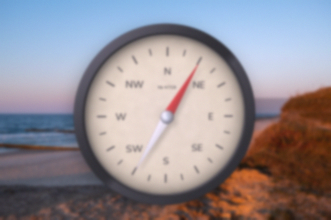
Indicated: 30 (°)
